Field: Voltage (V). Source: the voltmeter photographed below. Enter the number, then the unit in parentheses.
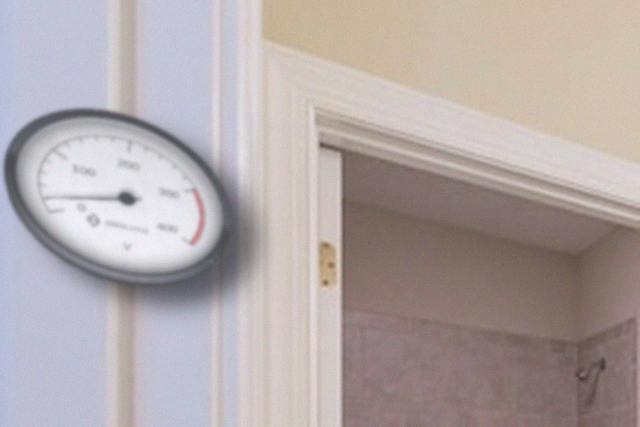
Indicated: 20 (V)
